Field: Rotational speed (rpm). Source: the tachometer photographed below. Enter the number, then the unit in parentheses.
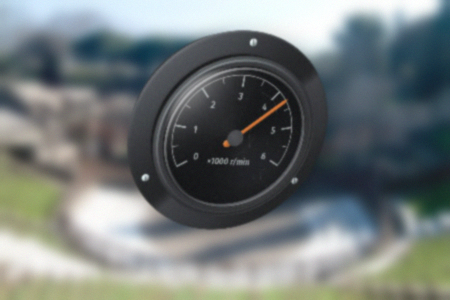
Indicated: 4250 (rpm)
